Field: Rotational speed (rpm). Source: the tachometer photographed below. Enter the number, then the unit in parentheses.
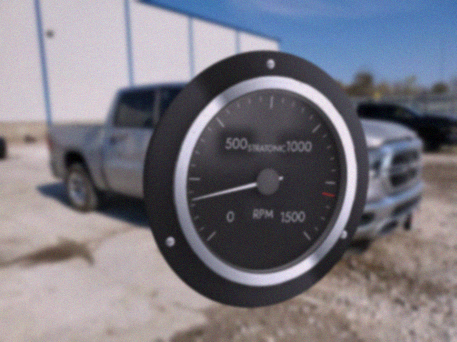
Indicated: 175 (rpm)
